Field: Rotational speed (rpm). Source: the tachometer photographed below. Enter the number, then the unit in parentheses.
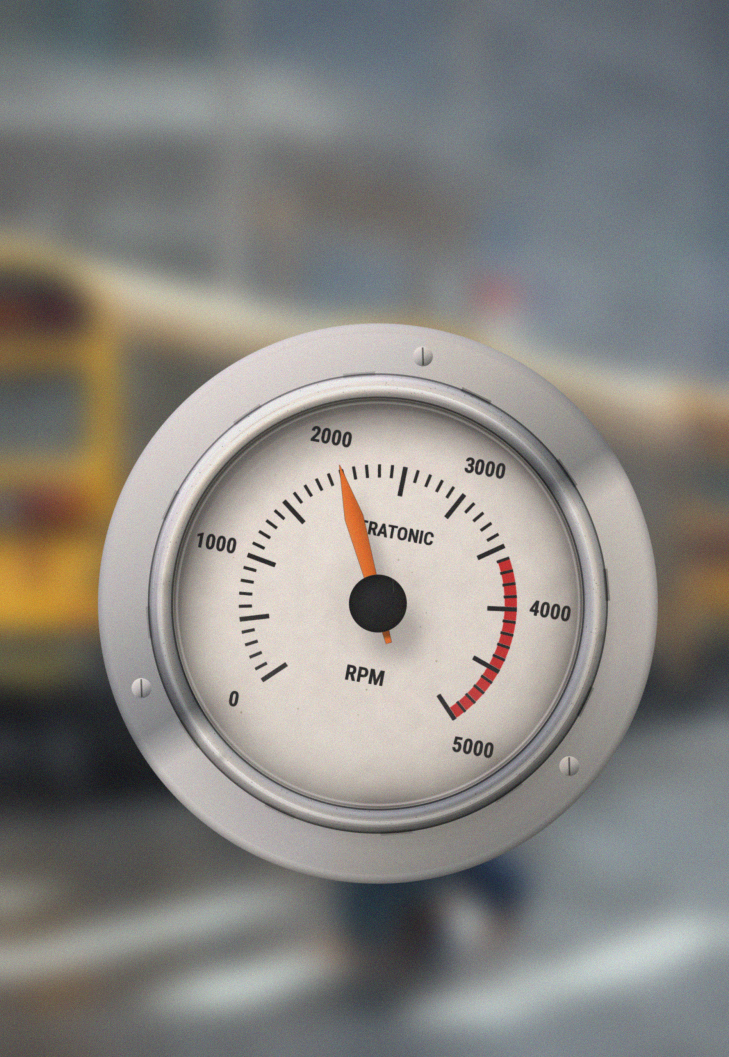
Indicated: 2000 (rpm)
